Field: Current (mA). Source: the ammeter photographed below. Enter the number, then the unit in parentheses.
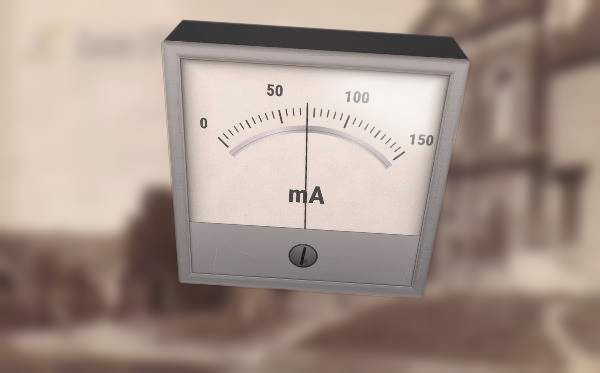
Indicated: 70 (mA)
